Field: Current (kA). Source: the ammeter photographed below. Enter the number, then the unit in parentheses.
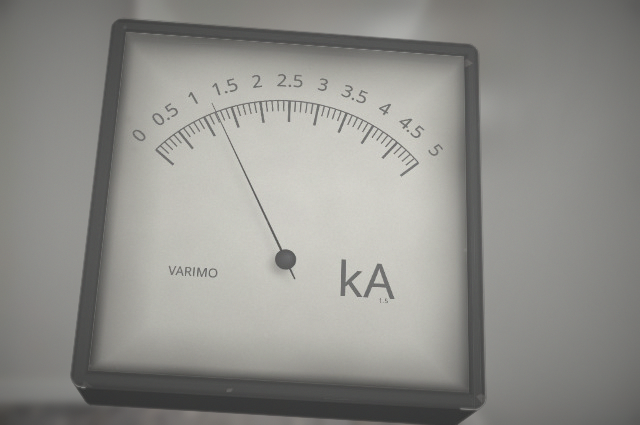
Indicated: 1.2 (kA)
